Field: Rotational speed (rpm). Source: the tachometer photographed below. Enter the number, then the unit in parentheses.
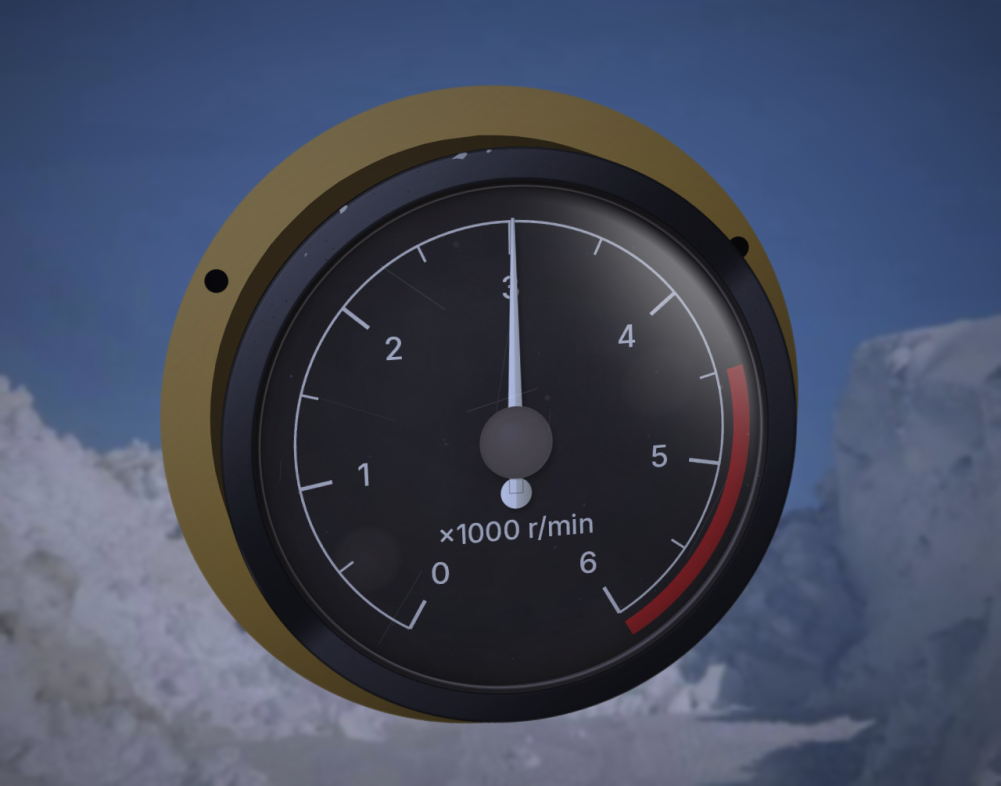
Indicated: 3000 (rpm)
